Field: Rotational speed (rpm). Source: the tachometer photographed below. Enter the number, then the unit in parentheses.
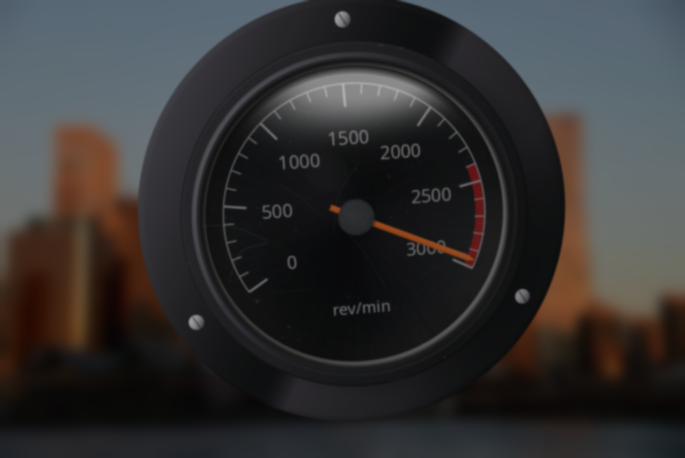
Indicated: 2950 (rpm)
